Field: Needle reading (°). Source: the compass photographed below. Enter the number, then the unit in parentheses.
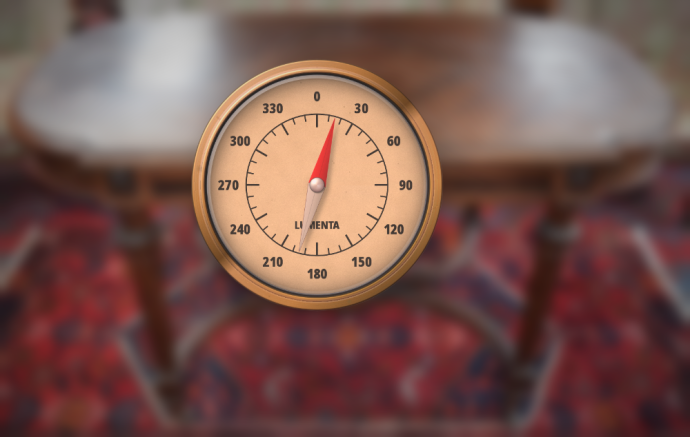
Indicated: 15 (°)
